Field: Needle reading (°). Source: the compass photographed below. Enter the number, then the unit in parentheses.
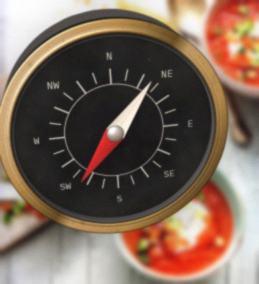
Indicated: 217.5 (°)
